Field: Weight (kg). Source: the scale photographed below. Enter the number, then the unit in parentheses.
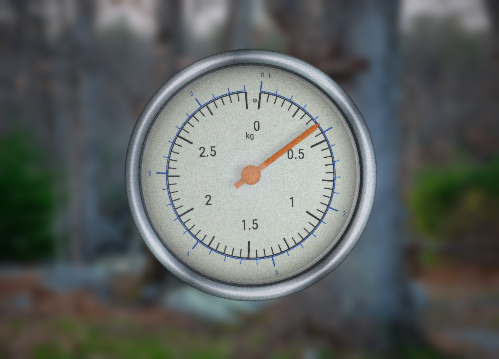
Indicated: 0.4 (kg)
